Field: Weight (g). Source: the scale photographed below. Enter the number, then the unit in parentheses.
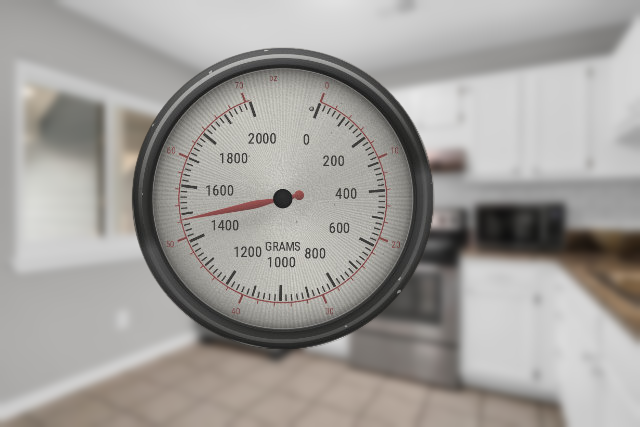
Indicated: 1480 (g)
